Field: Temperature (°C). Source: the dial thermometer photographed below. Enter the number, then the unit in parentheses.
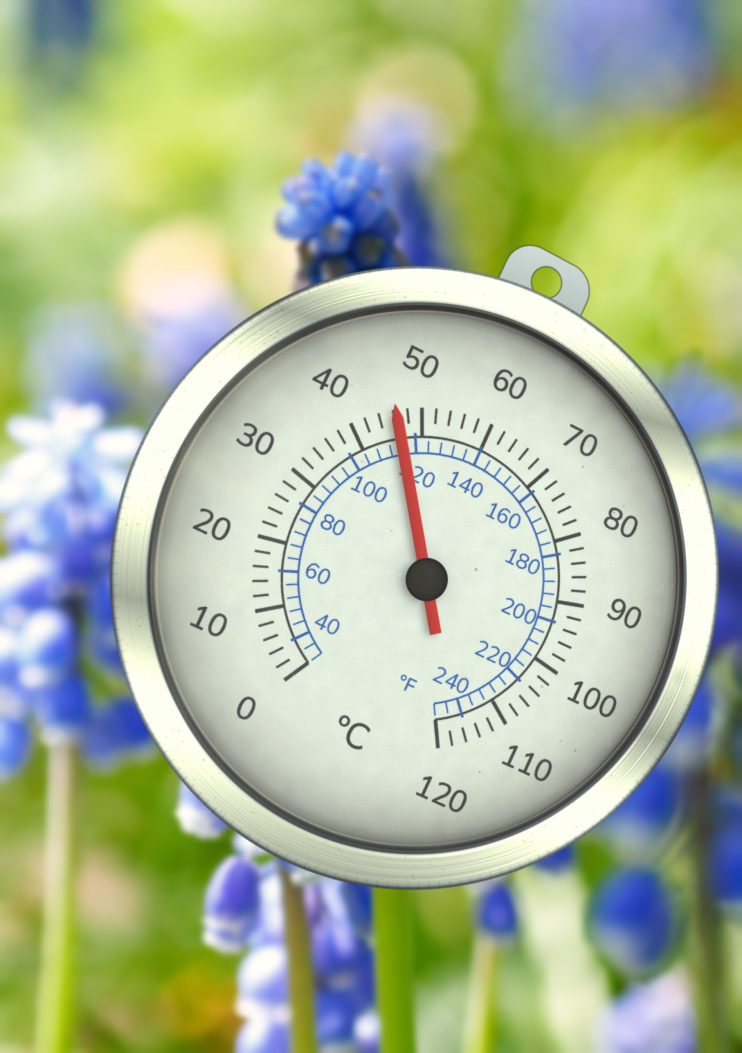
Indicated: 46 (°C)
